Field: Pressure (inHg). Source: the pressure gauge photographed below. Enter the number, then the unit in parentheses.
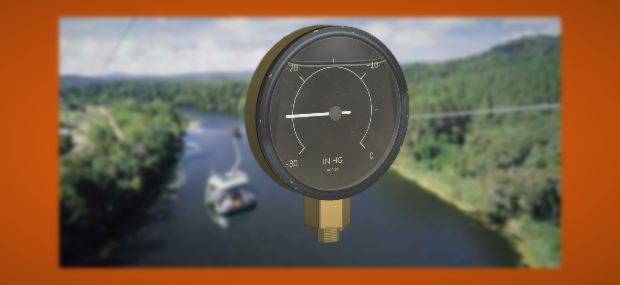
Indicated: -25 (inHg)
